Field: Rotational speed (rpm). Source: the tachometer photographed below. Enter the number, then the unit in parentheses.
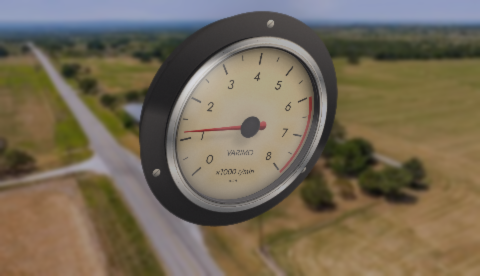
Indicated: 1250 (rpm)
